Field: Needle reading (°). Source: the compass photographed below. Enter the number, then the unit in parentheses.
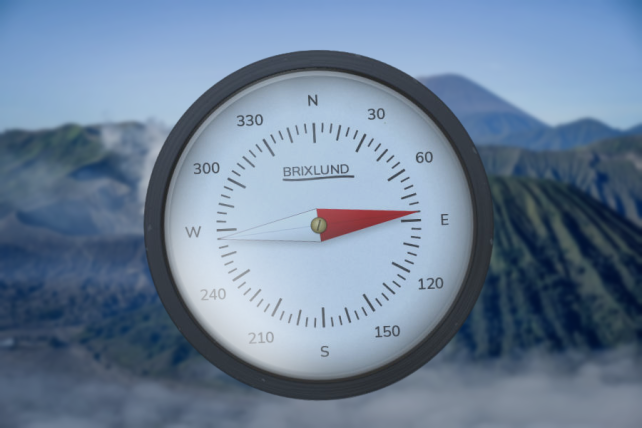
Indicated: 85 (°)
